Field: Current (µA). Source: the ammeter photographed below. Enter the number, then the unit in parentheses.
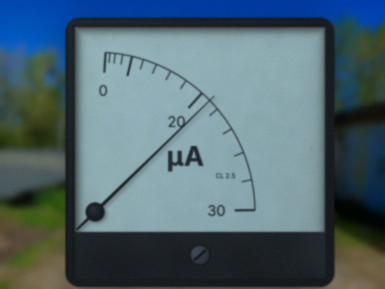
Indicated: 21 (µA)
